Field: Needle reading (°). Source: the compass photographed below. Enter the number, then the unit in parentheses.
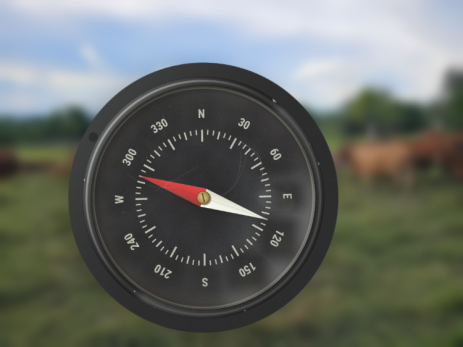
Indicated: 290 (°)
